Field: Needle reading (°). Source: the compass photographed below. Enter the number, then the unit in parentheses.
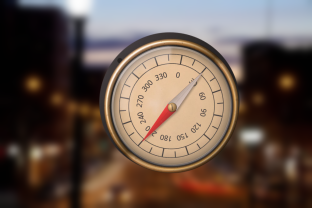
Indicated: 210 (°)
